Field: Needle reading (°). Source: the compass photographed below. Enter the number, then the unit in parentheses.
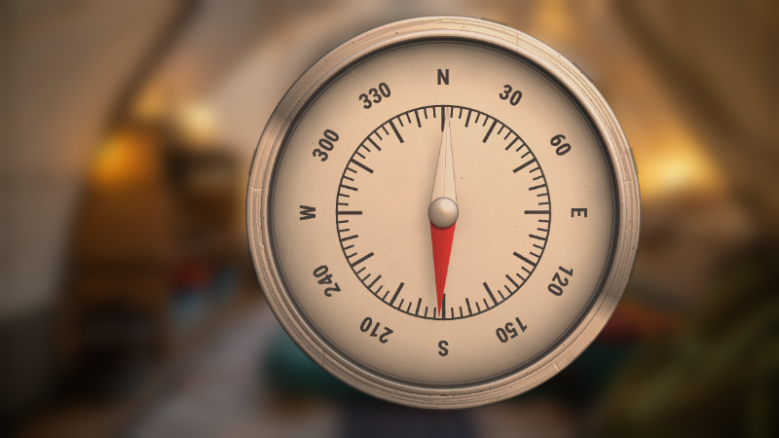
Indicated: 182.5 (°)
